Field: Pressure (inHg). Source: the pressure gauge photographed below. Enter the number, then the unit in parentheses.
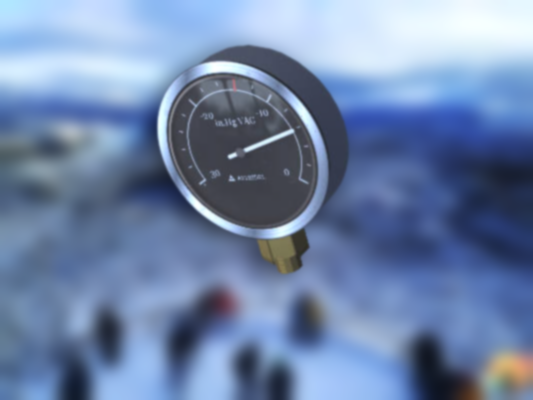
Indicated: -6 (inHg)
